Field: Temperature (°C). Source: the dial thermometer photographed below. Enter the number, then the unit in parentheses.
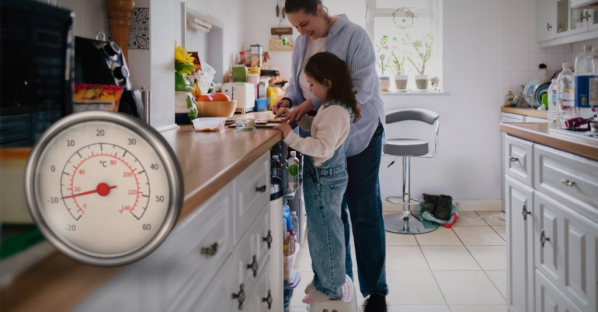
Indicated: -10 (°C)
